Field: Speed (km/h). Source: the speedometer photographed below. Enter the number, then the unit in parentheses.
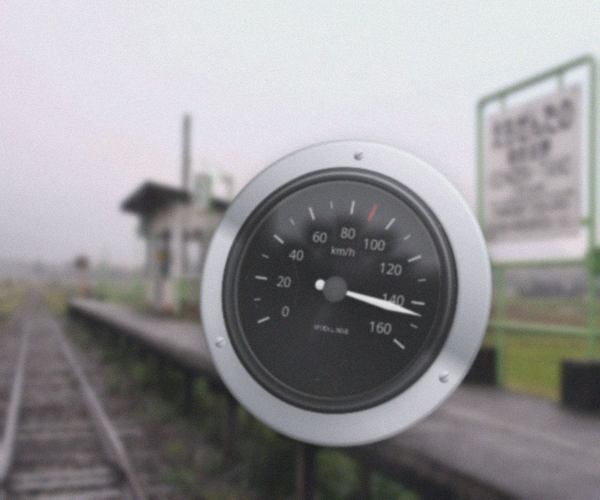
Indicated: 145 (km/h)
